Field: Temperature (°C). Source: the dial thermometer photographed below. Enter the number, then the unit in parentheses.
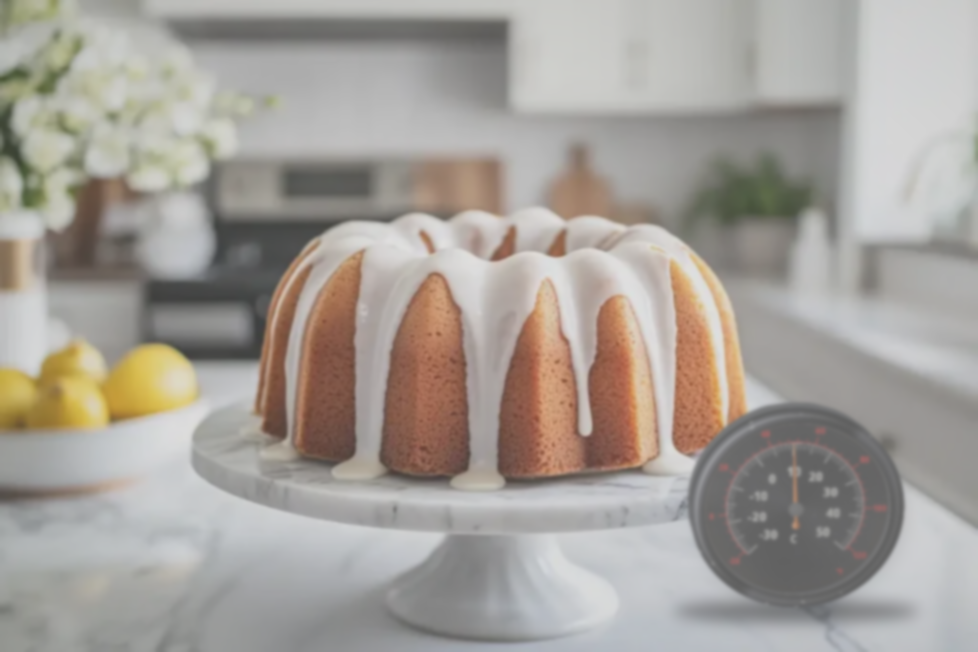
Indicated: 10 (°C)
